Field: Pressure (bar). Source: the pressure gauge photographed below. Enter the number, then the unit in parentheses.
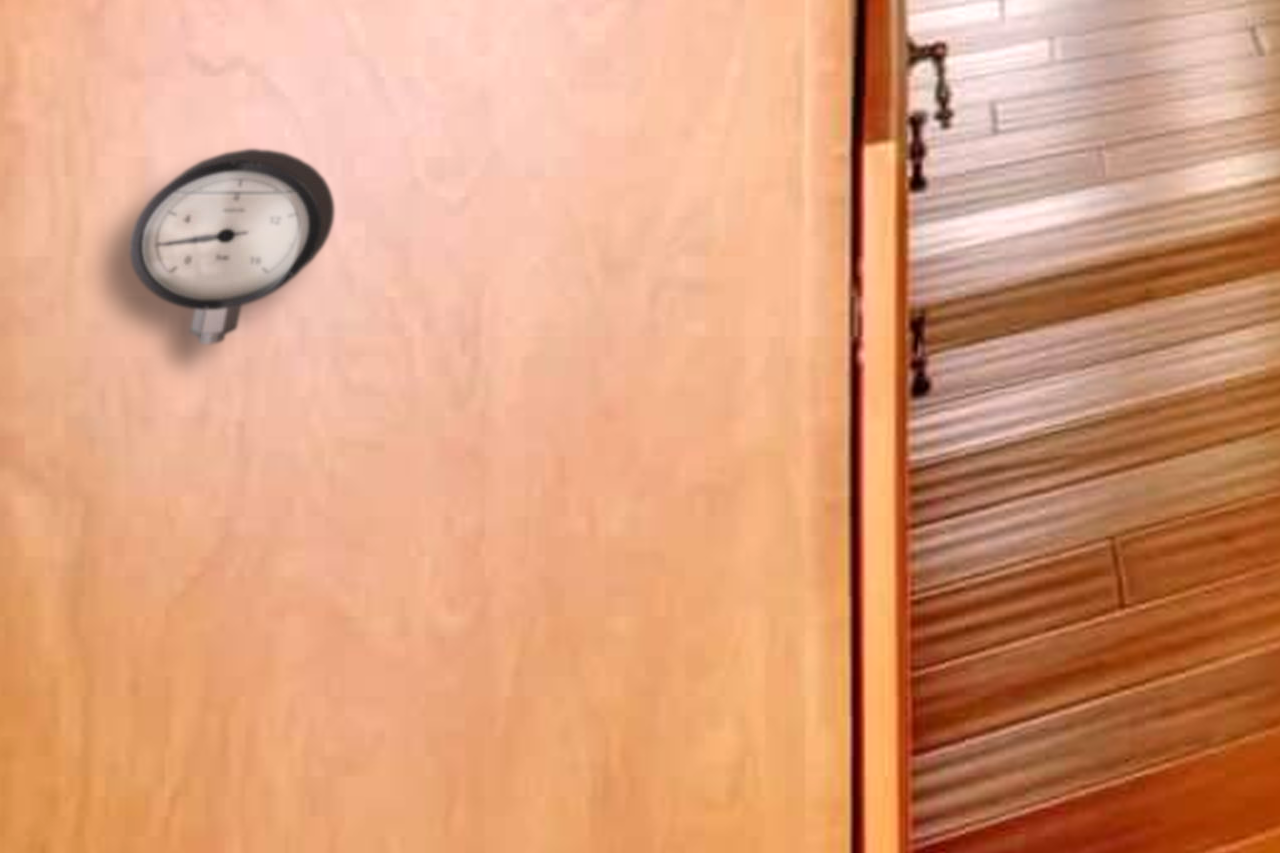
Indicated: 2 (bar)
